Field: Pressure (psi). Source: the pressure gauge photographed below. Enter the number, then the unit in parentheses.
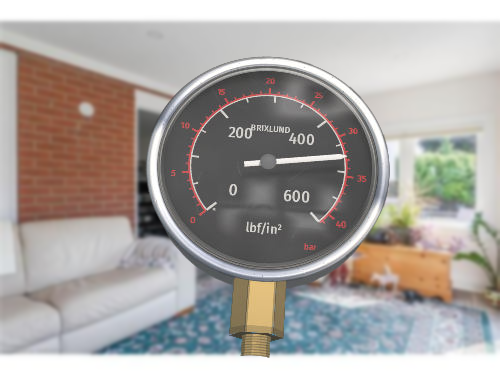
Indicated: 475 (psi)
